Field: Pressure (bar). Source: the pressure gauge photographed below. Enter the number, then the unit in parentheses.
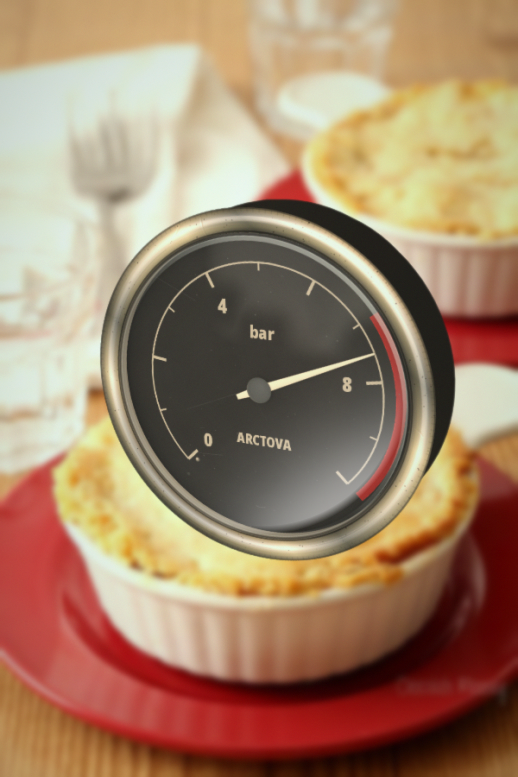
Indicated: 7.5 (bar)
